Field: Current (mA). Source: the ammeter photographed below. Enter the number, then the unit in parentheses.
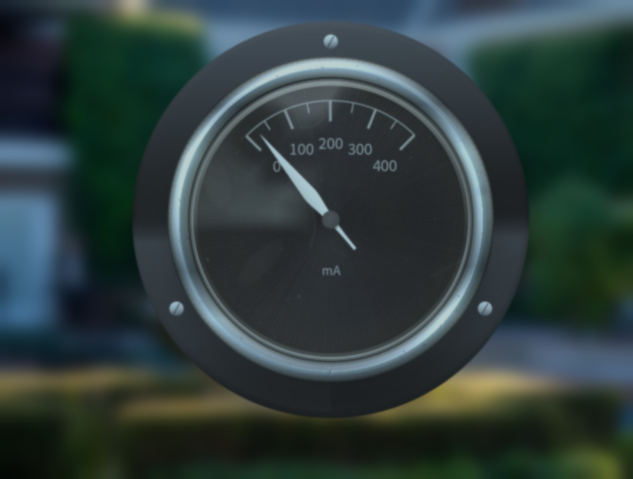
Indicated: 25 (mA)
